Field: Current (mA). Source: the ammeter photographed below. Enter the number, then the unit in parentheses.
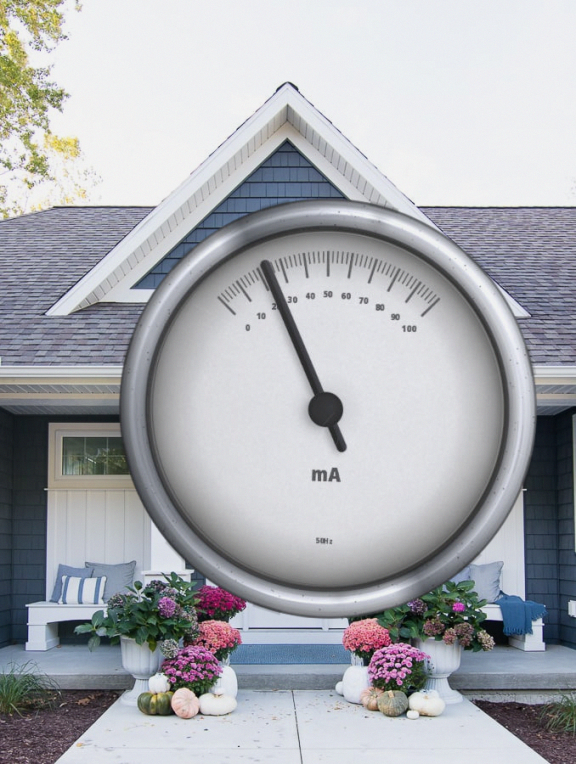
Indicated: 24 (mA)
